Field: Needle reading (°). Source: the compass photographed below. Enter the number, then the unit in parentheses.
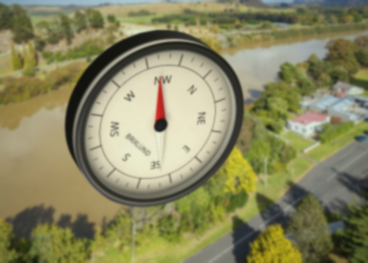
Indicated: 310 (°)
